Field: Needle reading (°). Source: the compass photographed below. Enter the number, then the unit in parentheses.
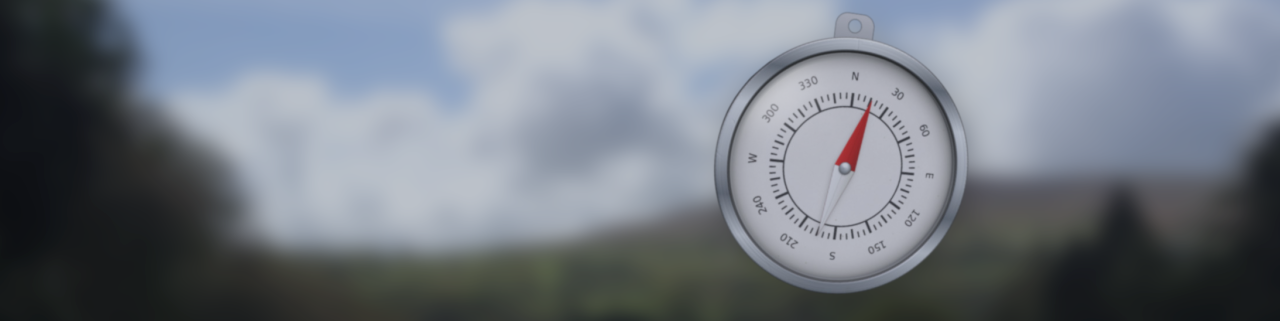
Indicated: 15 (°)
